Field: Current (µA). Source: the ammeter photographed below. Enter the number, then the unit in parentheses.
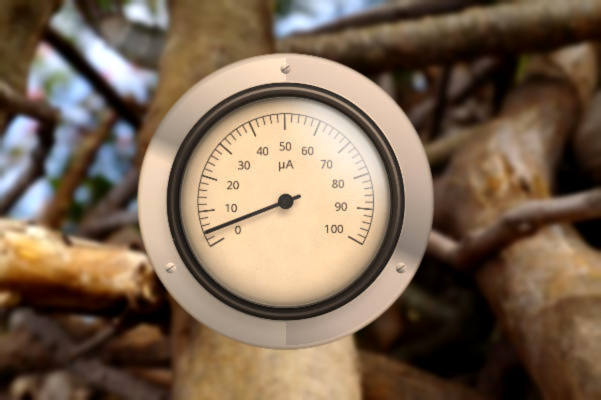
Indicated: 4 (µA)
